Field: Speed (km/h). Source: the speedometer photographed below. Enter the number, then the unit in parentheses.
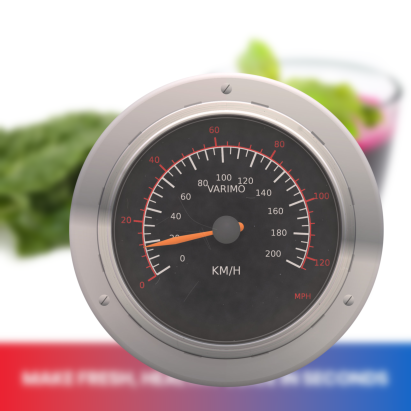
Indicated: 17.5 (km/h)
